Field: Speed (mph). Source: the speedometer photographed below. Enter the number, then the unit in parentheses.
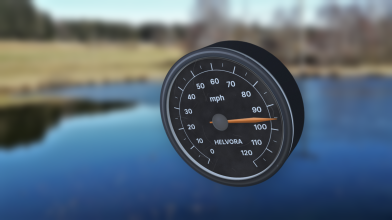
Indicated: 95 (mph)
